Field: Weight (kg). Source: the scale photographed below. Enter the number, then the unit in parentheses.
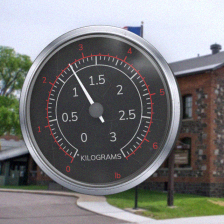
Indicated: 1.2 (kg)
